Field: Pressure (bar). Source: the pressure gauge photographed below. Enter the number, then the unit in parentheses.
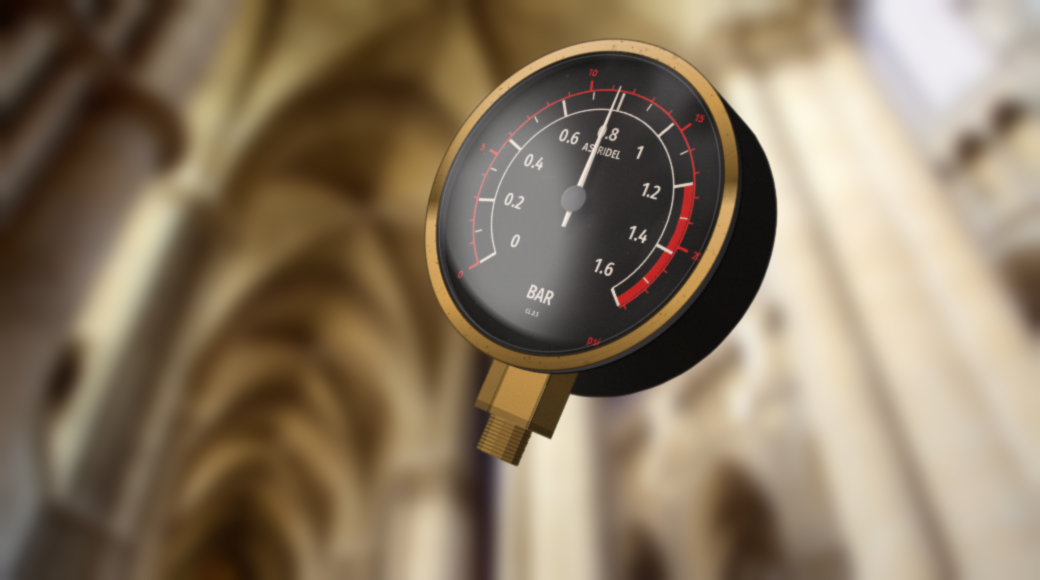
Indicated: 0.8 (bar)
